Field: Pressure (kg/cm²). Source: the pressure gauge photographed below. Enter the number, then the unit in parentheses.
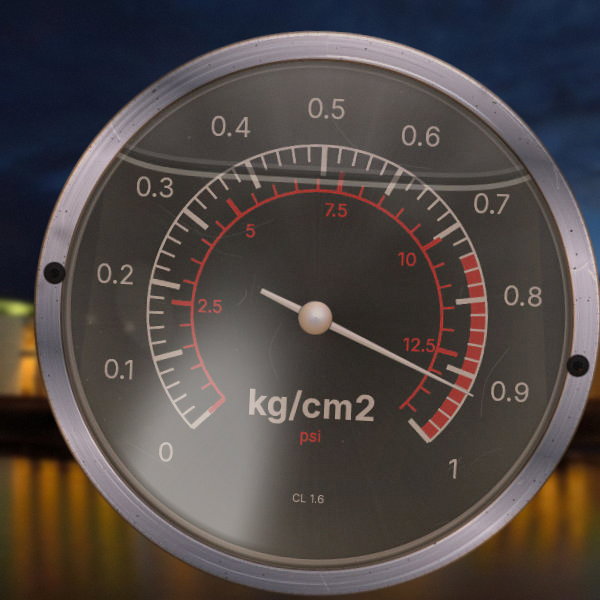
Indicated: 0.92 (kg/cm²)
